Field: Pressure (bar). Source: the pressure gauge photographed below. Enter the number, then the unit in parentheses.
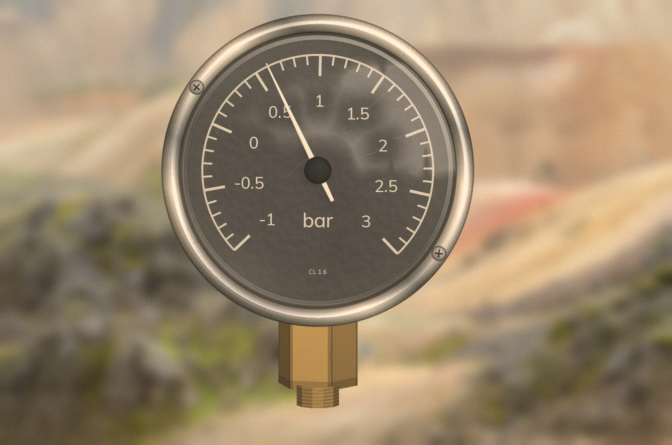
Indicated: 0.6 (bar)
